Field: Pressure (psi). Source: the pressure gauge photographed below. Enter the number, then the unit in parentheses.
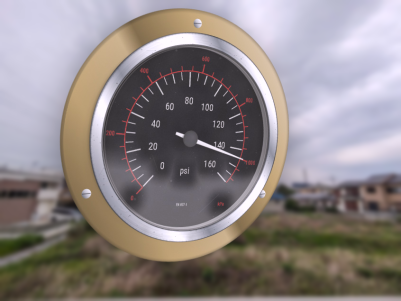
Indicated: 145 (psi)
